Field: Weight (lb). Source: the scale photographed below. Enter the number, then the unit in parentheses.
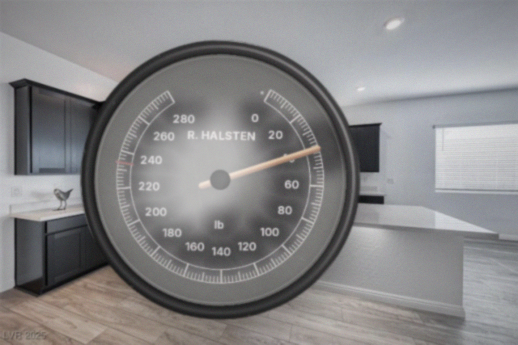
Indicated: 40 (lb)
